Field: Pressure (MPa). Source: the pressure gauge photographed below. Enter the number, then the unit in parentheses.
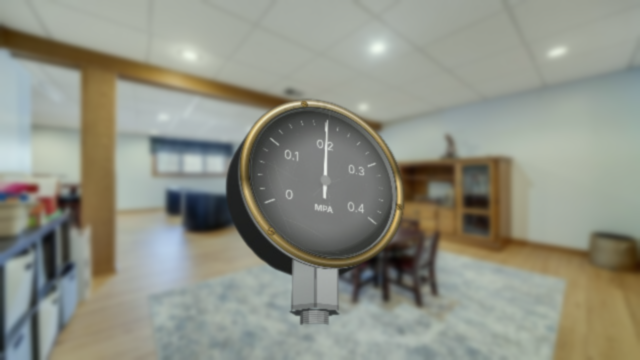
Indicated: 0.2 (MPa)
